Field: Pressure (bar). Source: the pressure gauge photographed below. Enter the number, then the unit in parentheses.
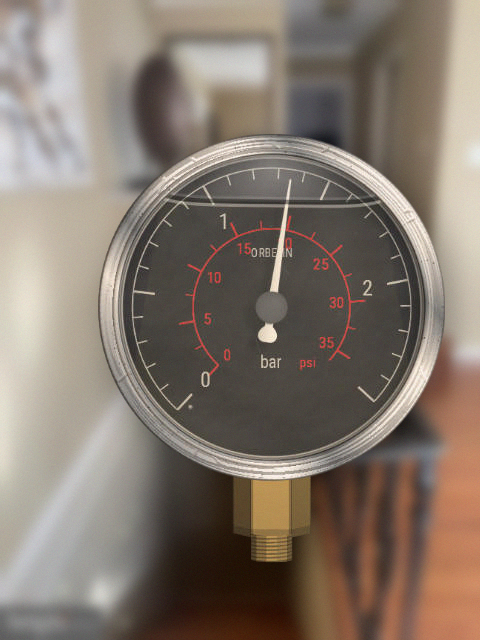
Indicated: 1.35 (bar)
